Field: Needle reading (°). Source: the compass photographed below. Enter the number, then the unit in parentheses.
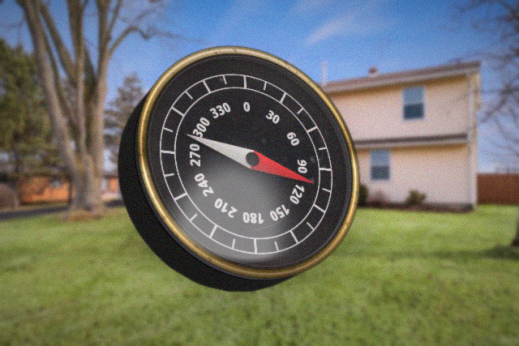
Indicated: 105 (°)
